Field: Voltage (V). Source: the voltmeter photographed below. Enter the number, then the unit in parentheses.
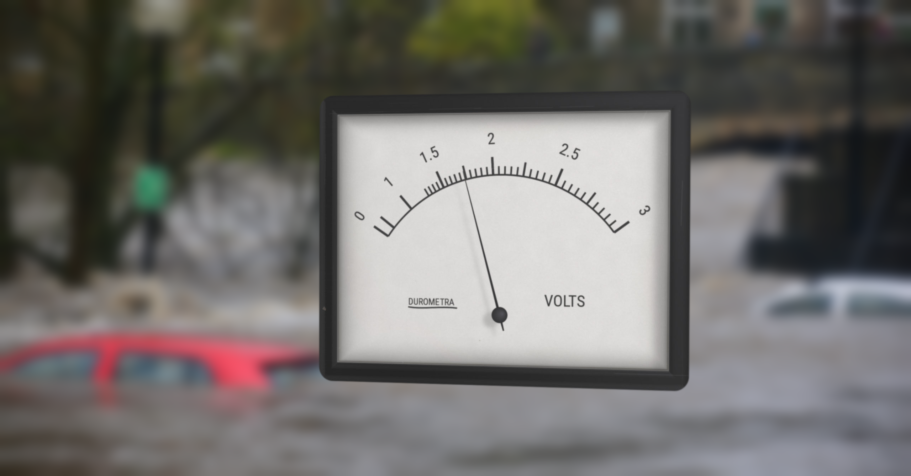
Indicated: 1.75 (V)
